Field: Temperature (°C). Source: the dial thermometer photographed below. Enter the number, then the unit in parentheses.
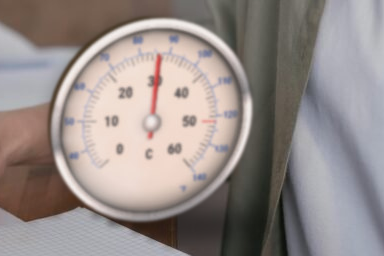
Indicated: 30 (°C)
